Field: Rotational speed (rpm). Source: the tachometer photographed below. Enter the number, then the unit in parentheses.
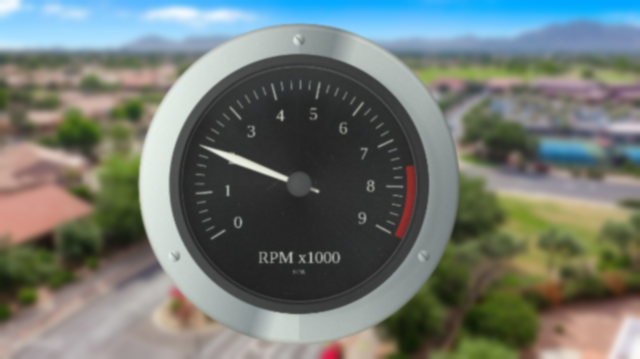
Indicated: 2000 (rpm)
